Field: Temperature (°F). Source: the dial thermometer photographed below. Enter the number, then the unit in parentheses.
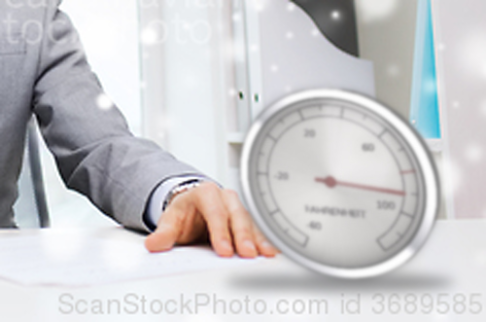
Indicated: 90 (°F)
